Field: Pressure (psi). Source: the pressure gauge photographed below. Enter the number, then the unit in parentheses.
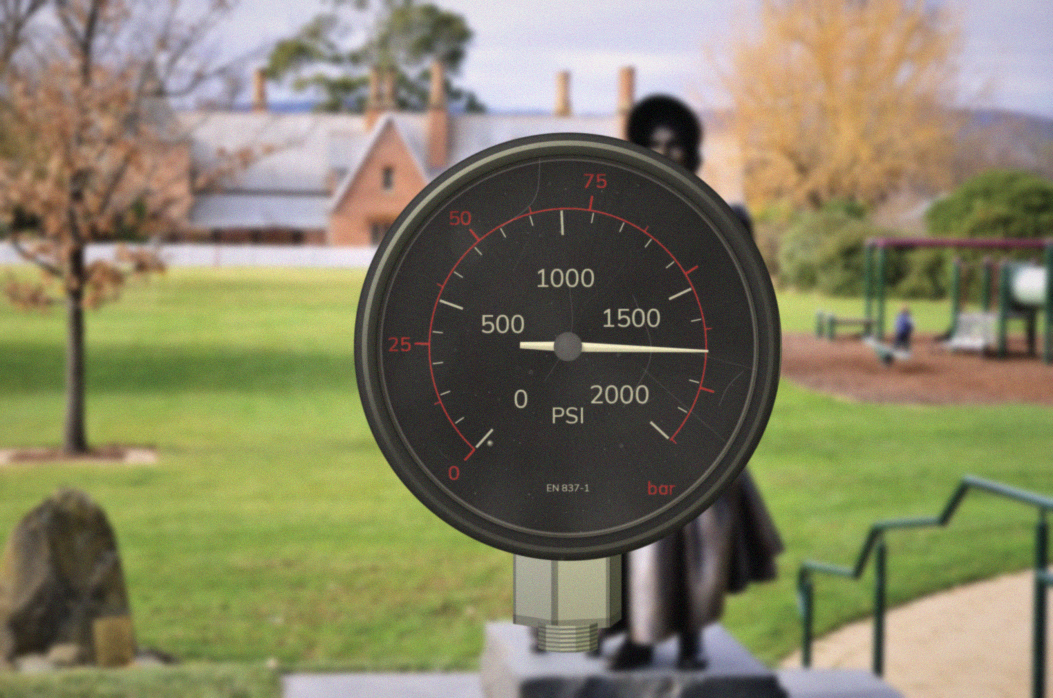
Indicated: 1700 (psi)
